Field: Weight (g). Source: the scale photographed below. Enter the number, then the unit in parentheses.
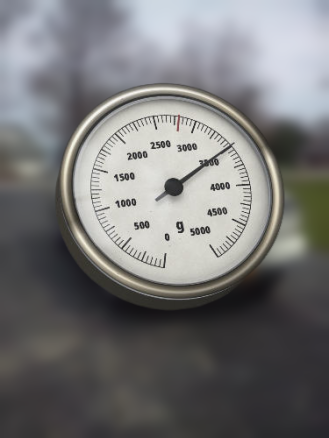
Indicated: 3500 (g)
